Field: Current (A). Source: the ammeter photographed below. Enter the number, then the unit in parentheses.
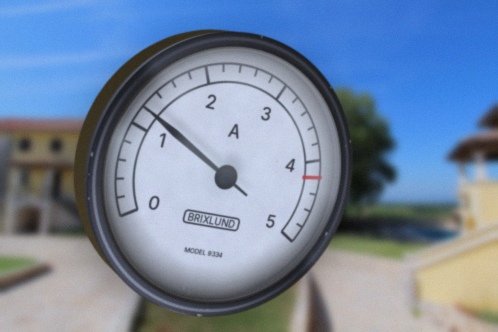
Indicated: 1.2 (A)
